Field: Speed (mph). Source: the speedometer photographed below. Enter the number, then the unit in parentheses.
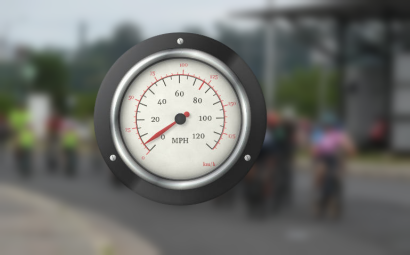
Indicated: 5 (mph)
